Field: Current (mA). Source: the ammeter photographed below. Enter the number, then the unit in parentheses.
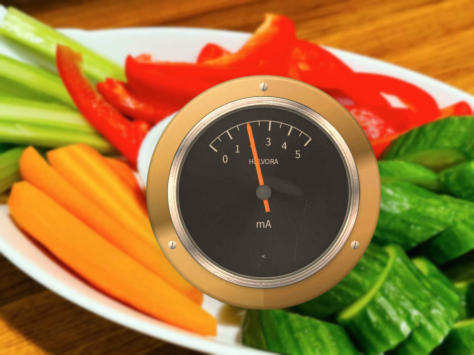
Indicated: 2 (mA)
